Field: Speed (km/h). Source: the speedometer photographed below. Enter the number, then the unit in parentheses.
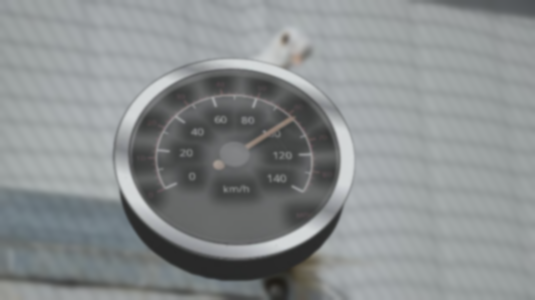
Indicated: 100 (km/h)
